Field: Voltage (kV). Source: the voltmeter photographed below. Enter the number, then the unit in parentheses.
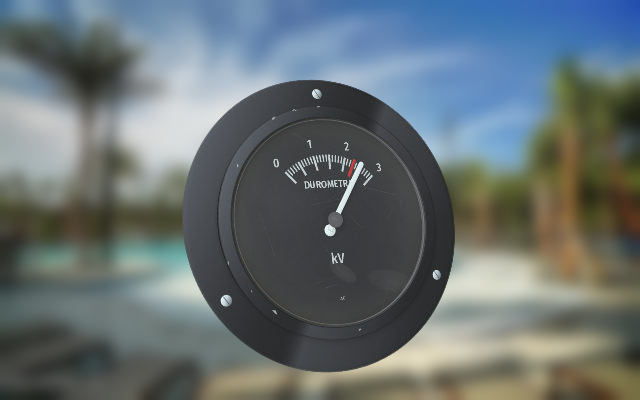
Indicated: 2.5 (kV)
